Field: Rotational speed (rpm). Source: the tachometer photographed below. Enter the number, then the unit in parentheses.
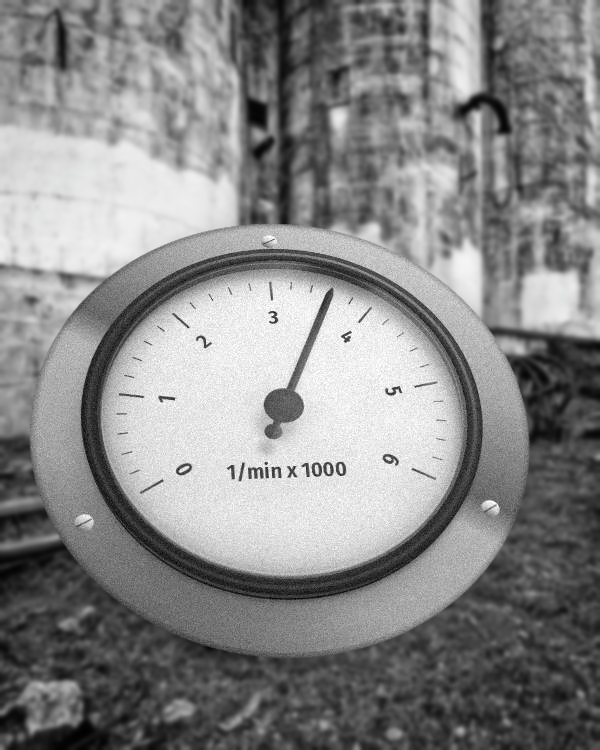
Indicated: 3600 (rpm)
